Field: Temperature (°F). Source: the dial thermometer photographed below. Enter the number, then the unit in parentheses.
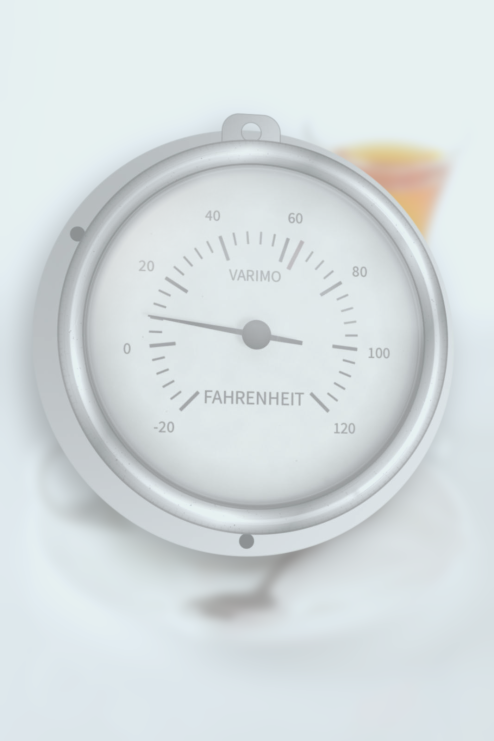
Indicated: 8 (°F)
